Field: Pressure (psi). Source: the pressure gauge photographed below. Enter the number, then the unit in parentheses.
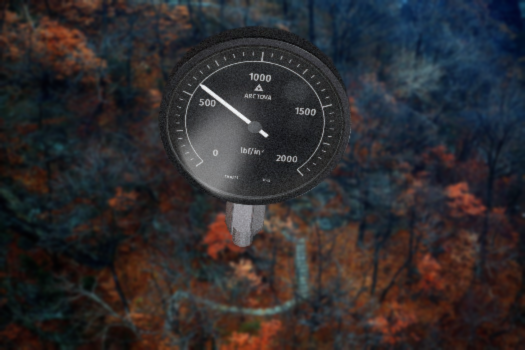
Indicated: 600 (psi)
